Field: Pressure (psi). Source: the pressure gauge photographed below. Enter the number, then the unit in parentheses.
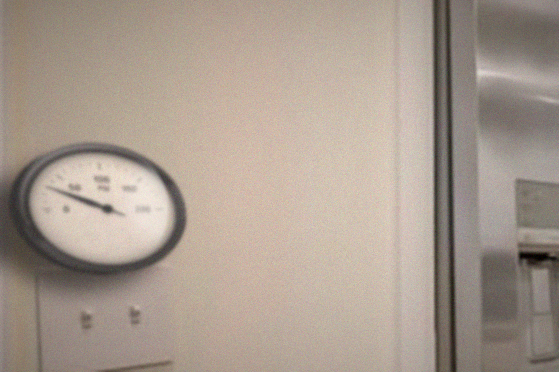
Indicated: 30 (psi)
